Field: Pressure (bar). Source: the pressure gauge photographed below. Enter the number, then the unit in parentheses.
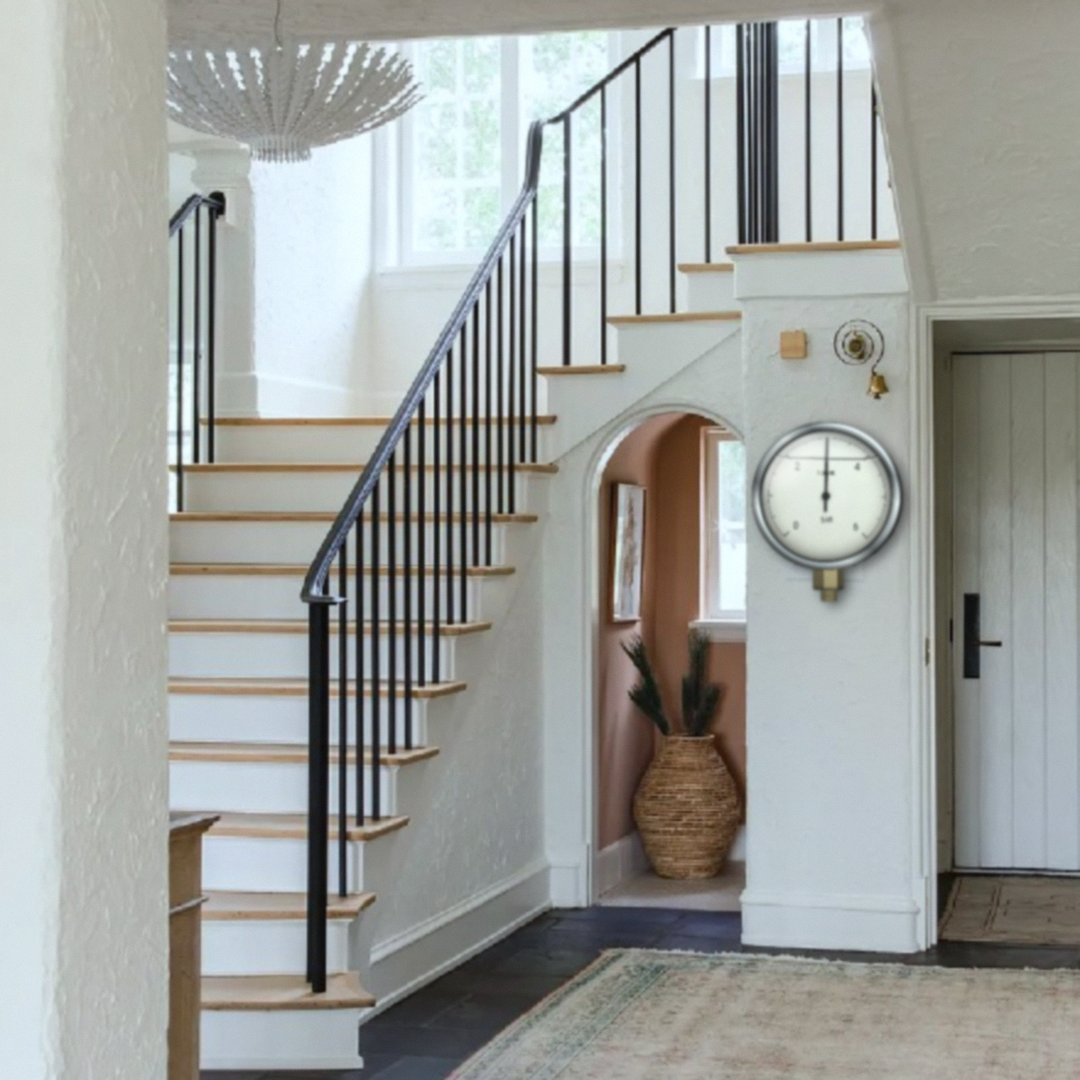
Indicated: 3 (bar)
